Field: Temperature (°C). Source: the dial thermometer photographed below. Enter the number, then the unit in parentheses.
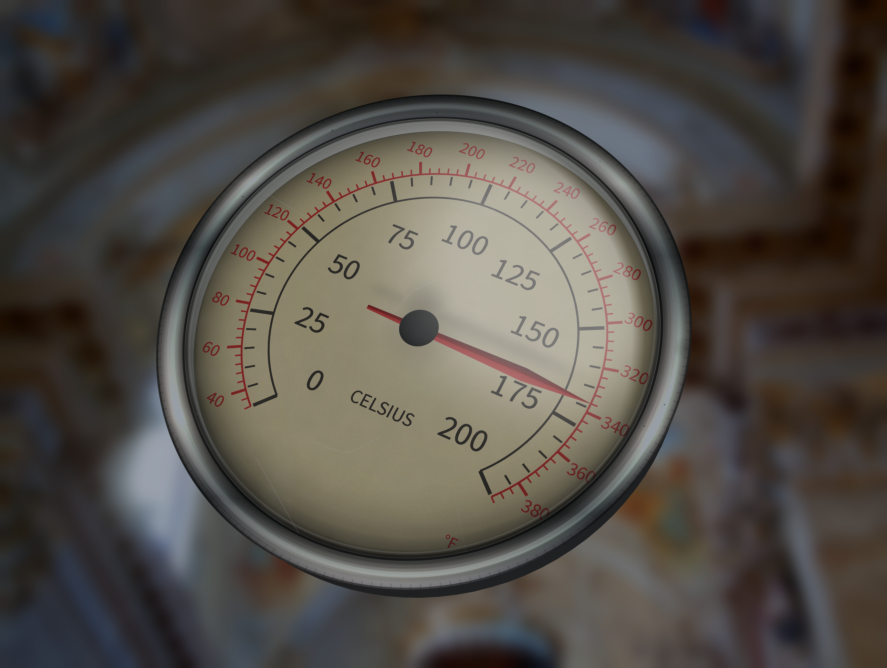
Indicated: 170 (°C)
